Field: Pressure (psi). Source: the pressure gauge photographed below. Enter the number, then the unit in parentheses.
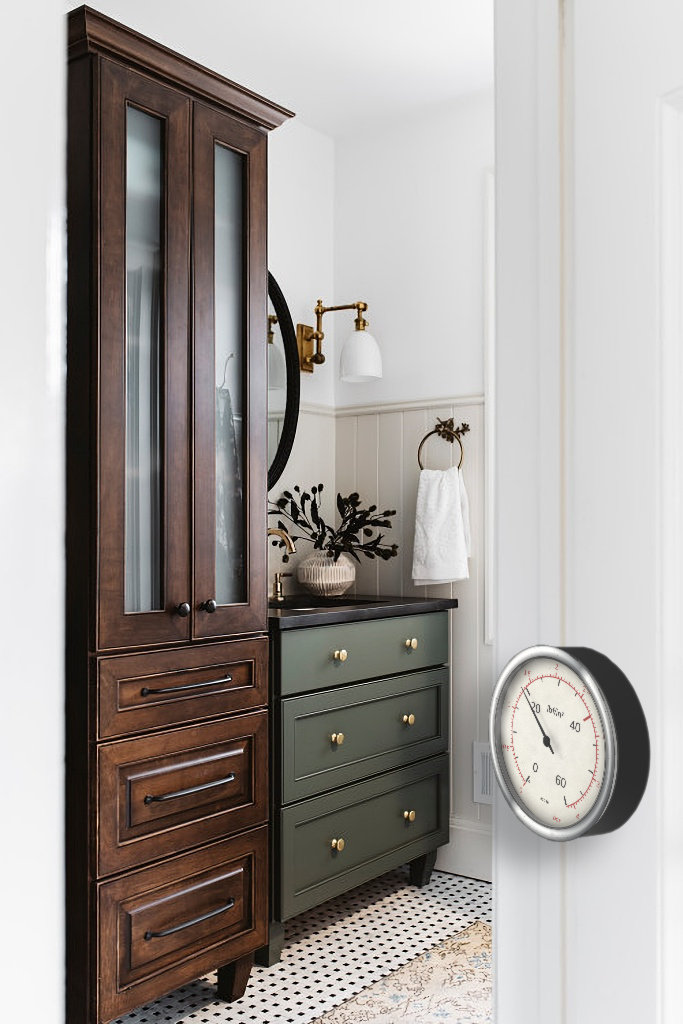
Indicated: 20 (psi)
